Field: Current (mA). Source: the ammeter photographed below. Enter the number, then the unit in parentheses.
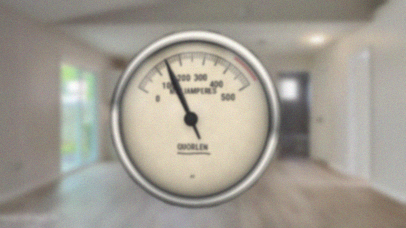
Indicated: 150 (mA)
